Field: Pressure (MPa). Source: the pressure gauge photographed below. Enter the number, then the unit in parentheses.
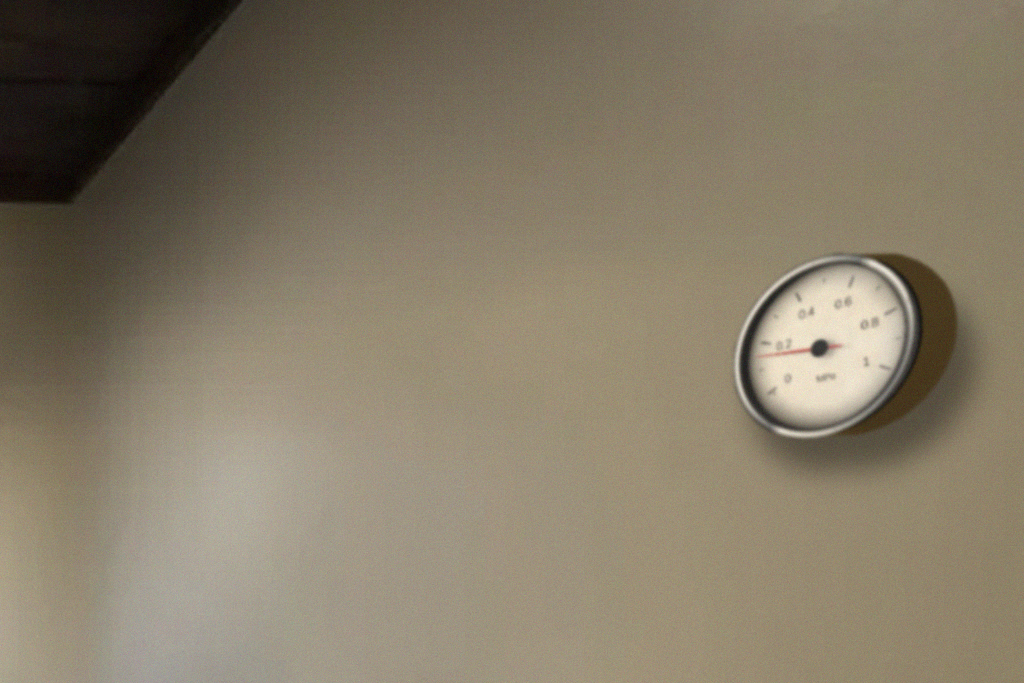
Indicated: 0.15 (MPa)
